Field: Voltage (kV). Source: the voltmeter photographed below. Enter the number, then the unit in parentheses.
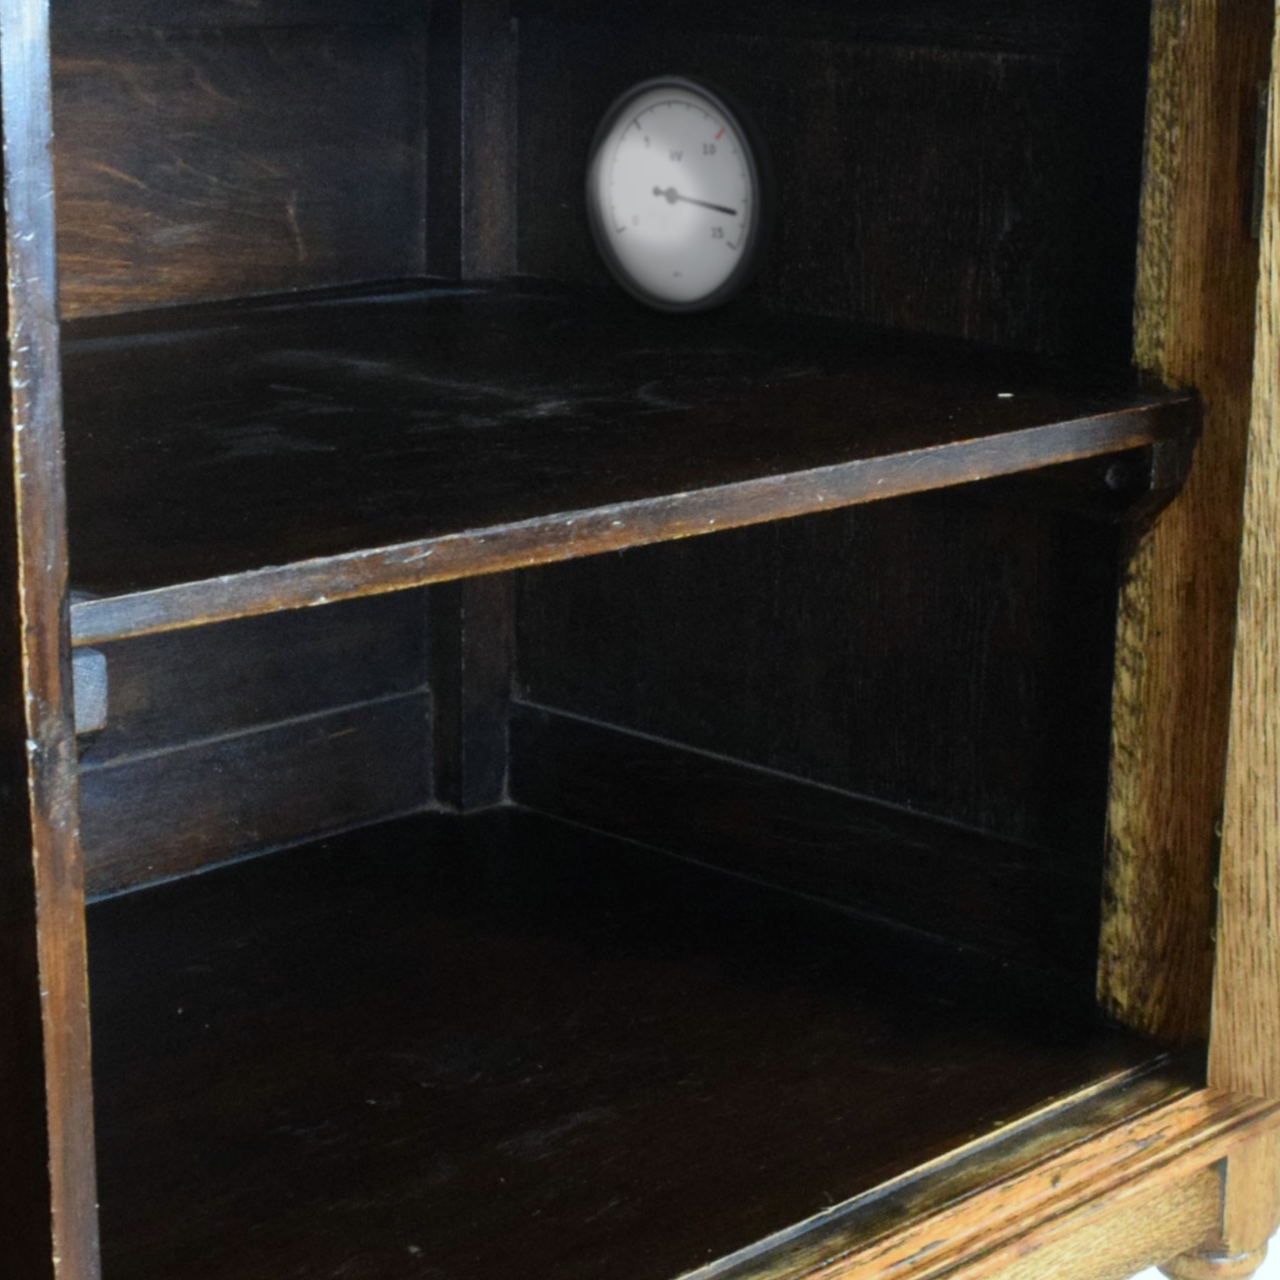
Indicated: 13.5 (kV)
